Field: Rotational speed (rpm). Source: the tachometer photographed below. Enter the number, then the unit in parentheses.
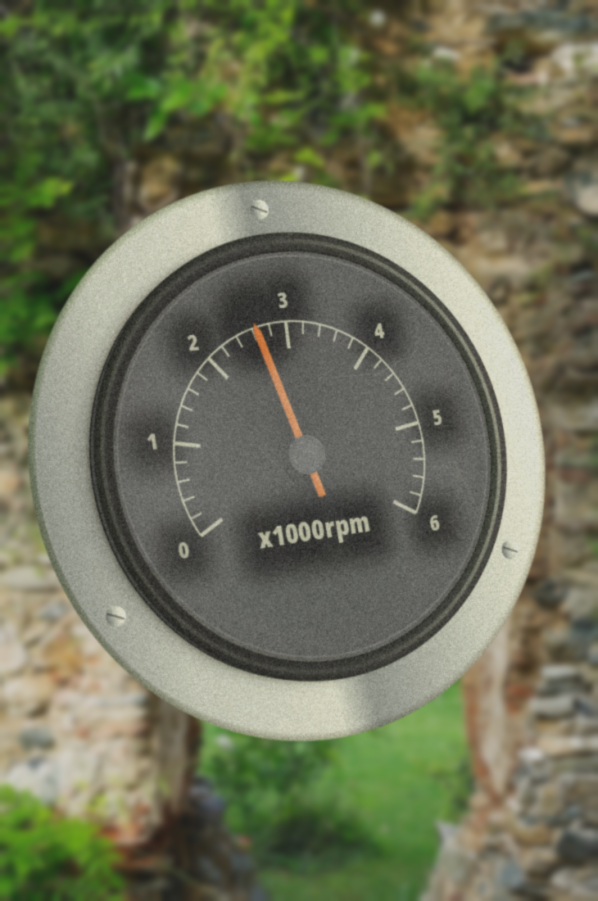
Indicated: 2600 (rpm)
